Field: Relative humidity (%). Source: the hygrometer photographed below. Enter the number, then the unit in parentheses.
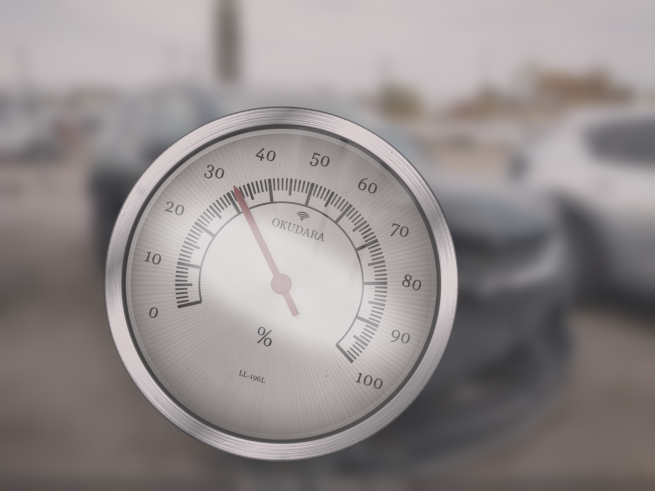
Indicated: 32 (%)
